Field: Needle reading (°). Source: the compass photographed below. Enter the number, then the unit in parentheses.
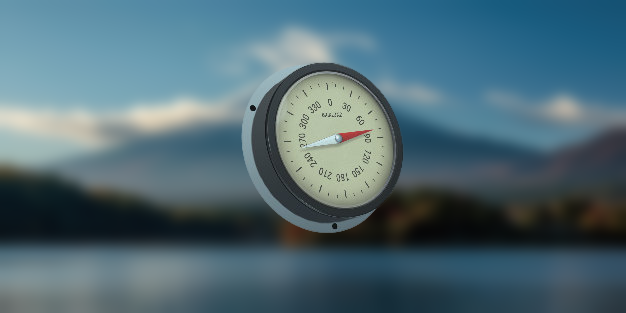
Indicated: 80 (°)
